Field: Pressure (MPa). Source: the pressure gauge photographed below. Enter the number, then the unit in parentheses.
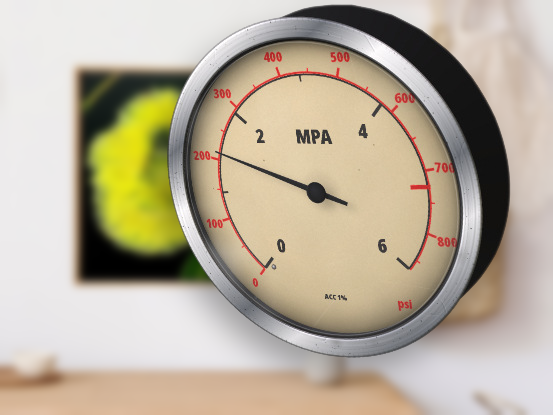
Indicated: 1.5 (MPa)
